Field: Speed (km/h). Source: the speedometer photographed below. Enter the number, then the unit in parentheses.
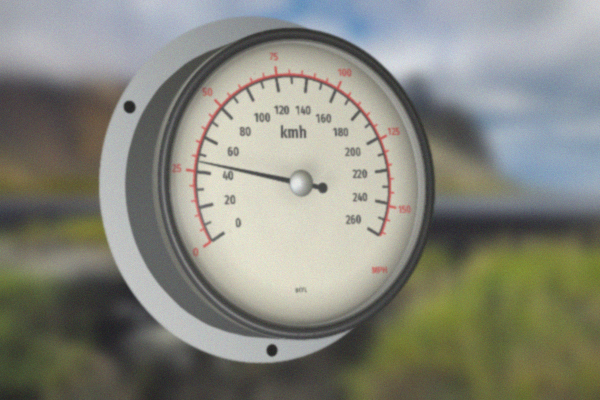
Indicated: 45 (km/h)
